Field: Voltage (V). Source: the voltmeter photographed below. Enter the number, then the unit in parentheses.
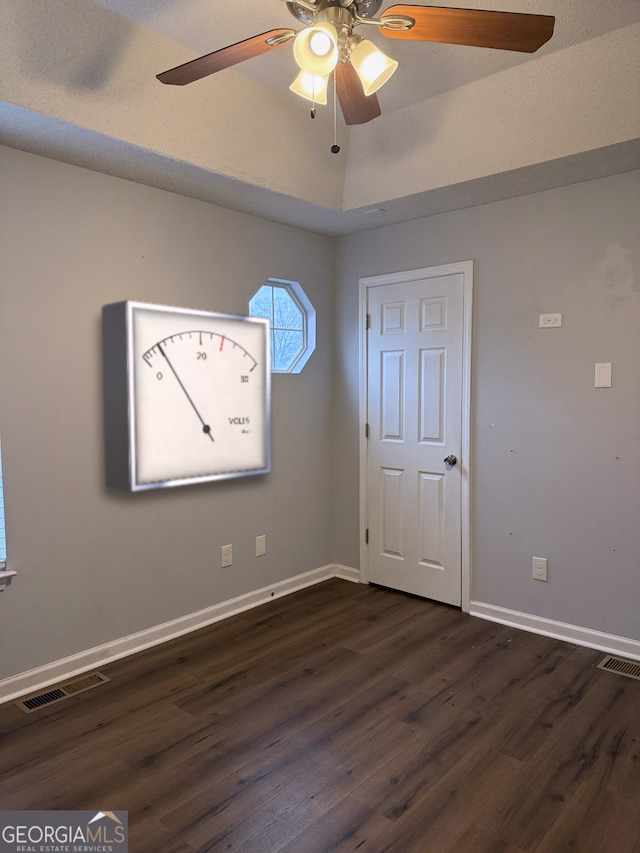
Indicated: 10 (V)
